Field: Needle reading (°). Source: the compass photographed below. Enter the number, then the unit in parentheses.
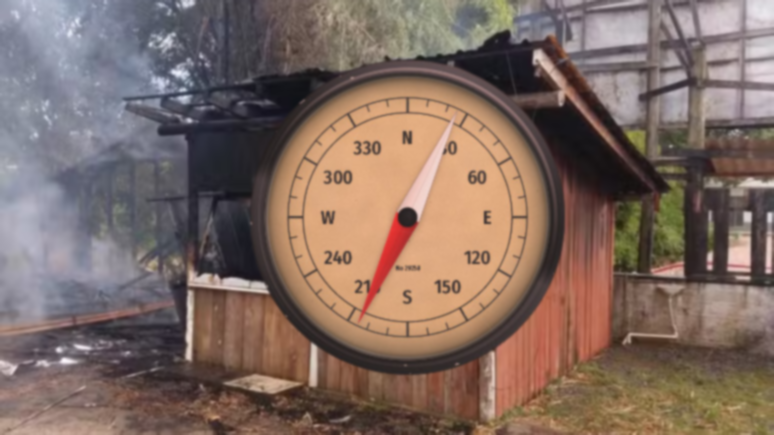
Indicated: 205 (°)
